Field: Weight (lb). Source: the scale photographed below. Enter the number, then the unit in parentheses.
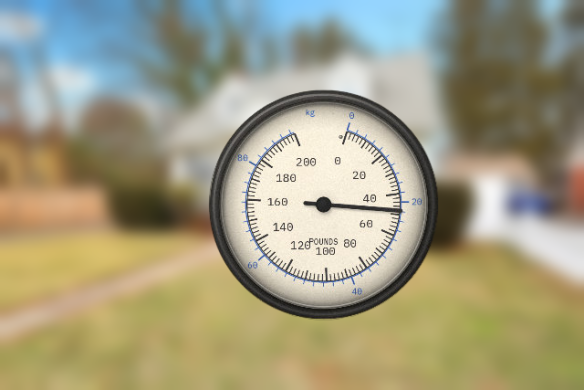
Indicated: 48 (lb)
